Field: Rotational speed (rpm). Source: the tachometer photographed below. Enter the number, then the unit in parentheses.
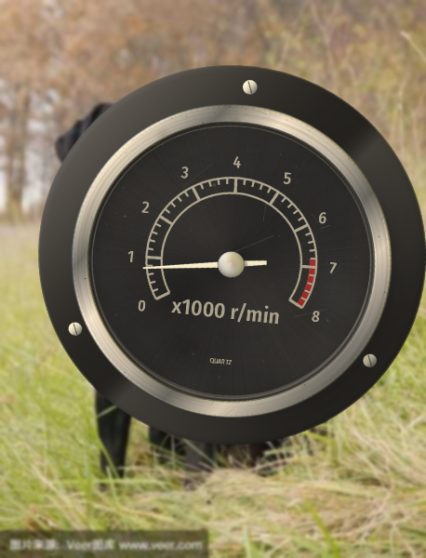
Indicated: 800 (rpm)
